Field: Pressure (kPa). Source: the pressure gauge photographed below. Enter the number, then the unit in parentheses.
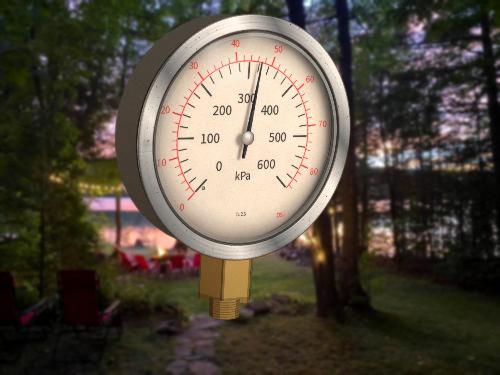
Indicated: 320 (kPa)
